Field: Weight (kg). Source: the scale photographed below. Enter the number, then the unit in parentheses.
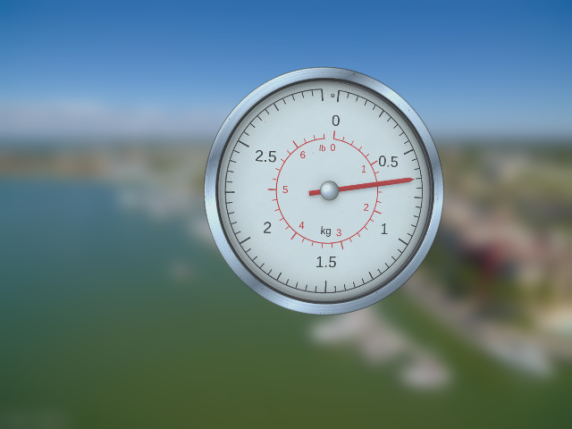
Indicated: 0.65 (kg)
